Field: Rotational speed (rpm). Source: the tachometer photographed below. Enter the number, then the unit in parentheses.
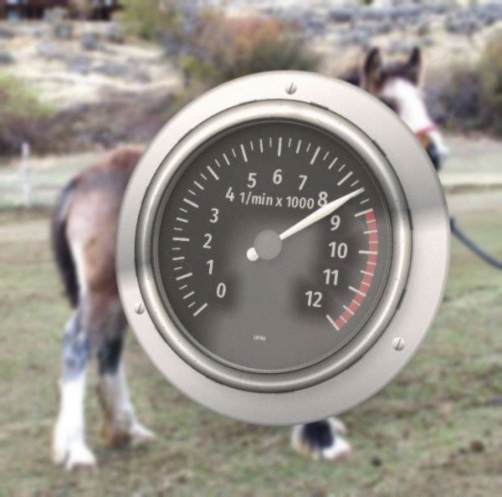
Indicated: 8500 (rpm)
